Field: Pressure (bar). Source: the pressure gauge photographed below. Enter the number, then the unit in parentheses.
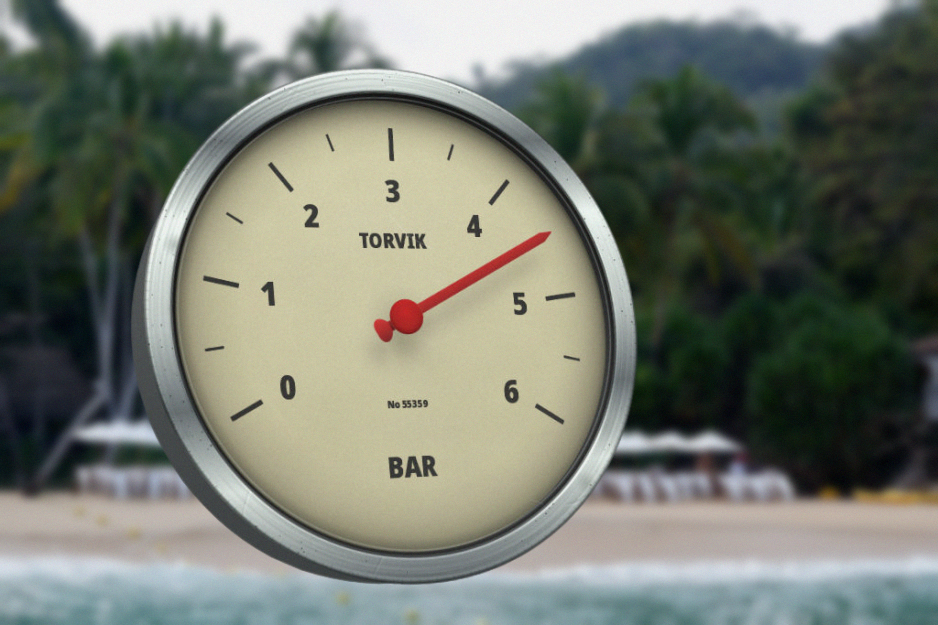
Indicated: 4.5 (bar)
